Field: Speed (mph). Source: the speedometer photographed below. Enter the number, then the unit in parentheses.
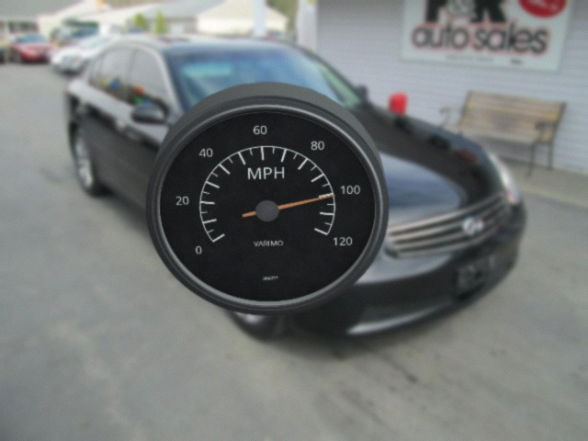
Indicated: 100 (mph)
